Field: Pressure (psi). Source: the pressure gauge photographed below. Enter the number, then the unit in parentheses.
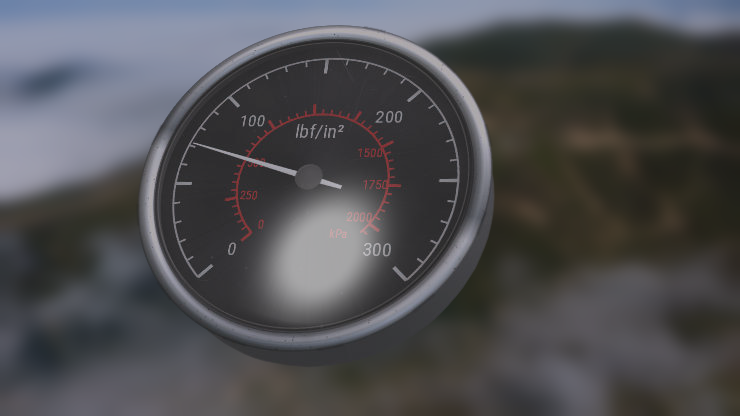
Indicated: 70 (psi)
